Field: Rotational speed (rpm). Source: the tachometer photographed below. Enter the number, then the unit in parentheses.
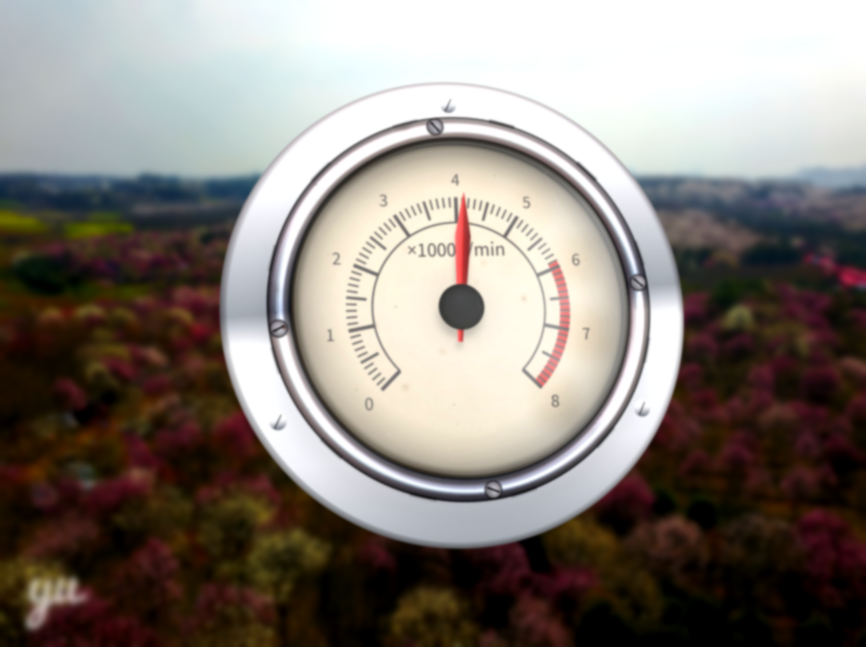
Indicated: 4100 (rpm)
